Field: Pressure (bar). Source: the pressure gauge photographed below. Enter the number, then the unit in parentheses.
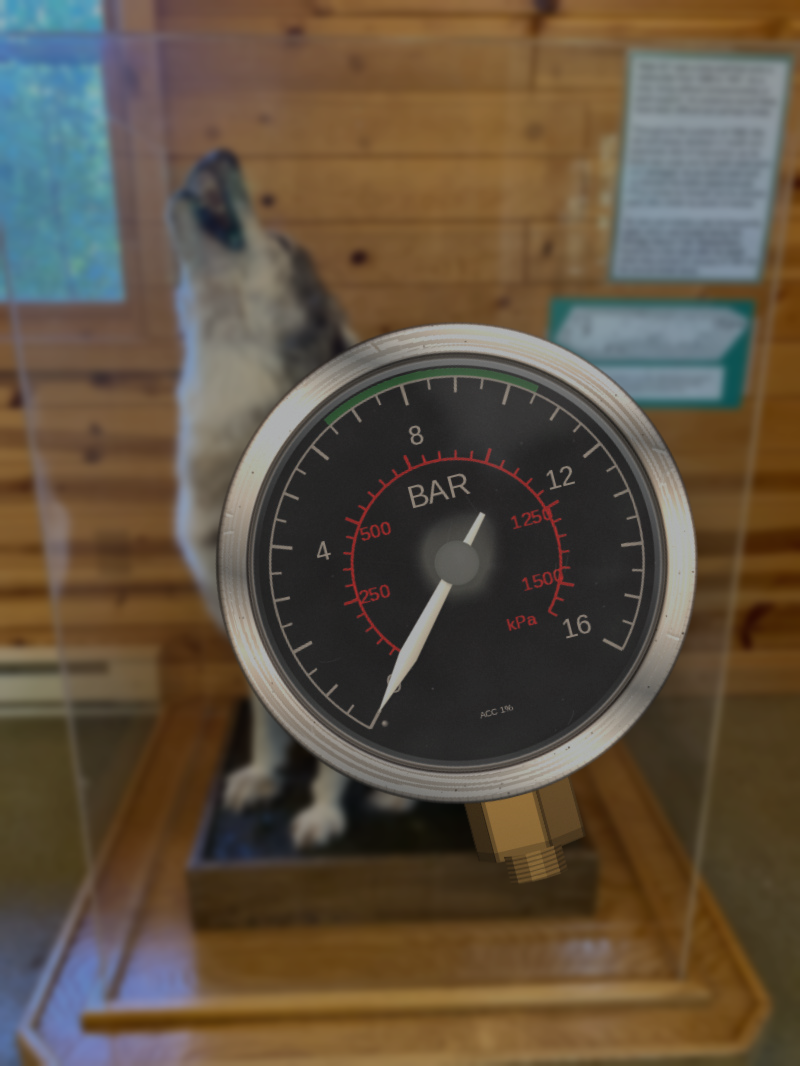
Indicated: 0 (bar)
